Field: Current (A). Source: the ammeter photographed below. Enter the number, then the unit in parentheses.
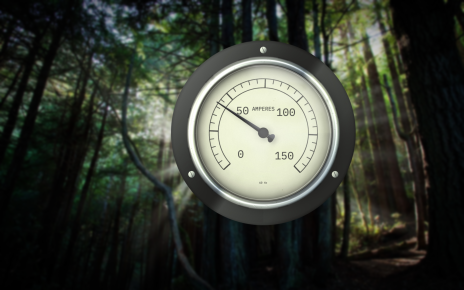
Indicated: 42.5 (A)
